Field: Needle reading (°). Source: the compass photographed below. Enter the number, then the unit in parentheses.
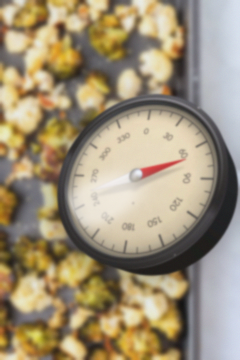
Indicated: 70 (°)
